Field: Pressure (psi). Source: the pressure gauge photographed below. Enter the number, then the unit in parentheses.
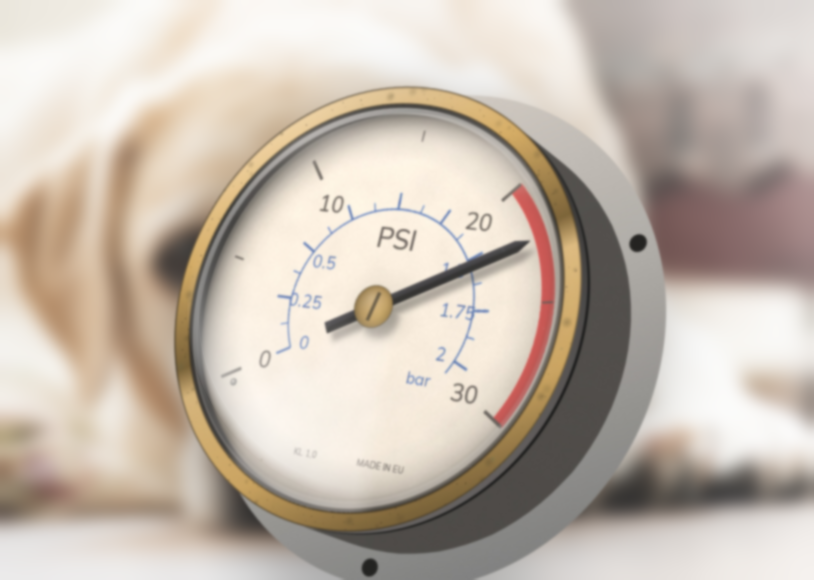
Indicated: 22.5 (psi)
